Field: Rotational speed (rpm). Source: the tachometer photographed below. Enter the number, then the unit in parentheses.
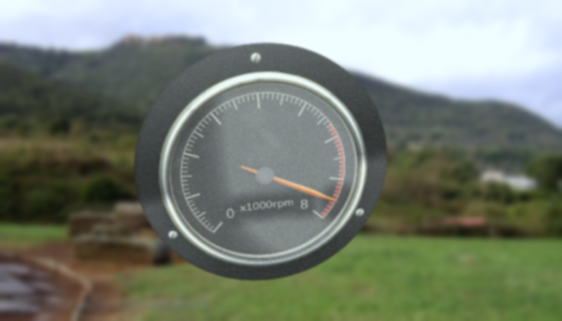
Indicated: 7500 (rpm)
